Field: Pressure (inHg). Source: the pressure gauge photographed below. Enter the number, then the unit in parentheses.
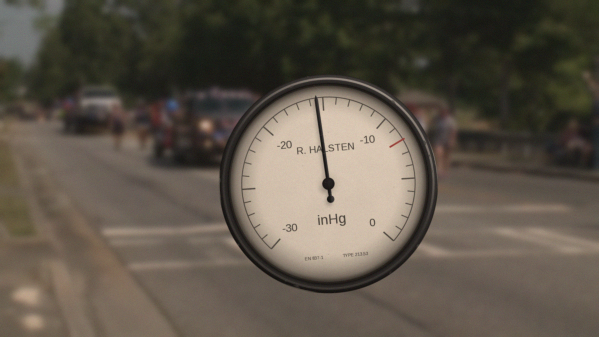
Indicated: -15.5 (inHg)
